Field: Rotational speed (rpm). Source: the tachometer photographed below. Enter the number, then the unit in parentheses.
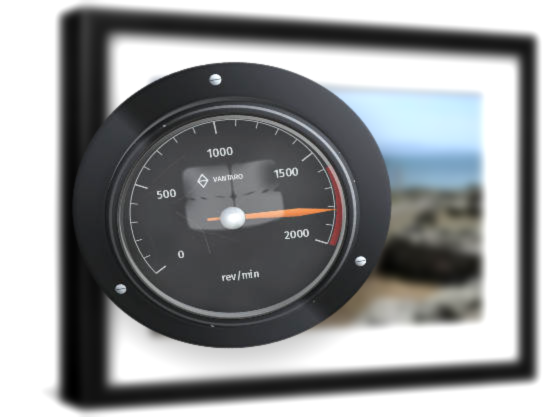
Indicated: 1800 (rpm)
